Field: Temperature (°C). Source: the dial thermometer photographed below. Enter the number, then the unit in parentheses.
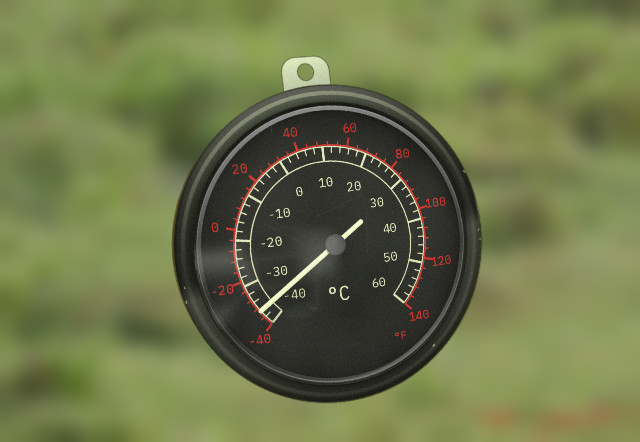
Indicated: -36 (°C)
